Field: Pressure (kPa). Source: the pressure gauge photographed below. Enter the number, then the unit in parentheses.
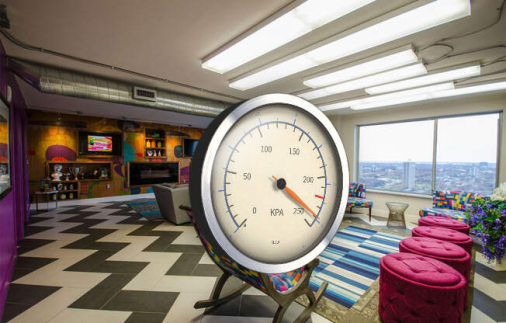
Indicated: 240 (kPa)
